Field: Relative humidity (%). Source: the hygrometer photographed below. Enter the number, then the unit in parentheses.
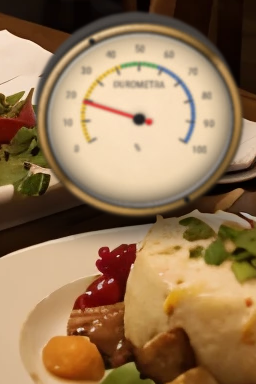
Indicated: 20 (%)
